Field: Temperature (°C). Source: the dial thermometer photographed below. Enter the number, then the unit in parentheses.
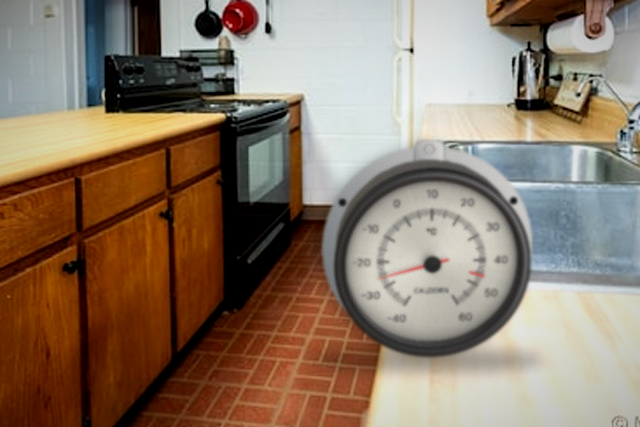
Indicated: -25 (°C)
